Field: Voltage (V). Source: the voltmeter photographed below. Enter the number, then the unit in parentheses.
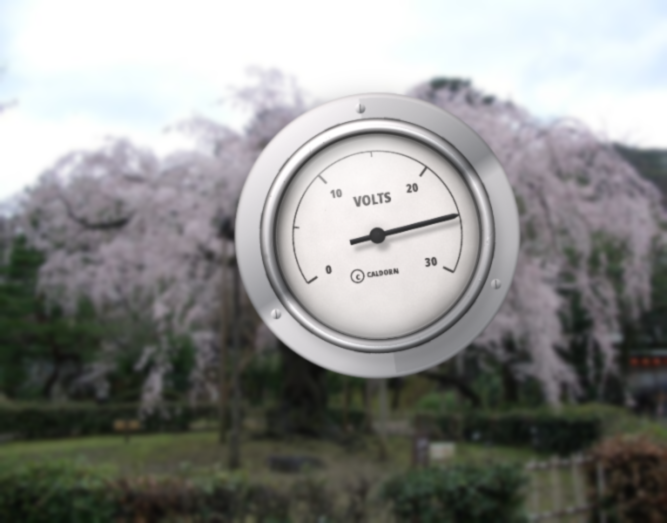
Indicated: 25 (V)
